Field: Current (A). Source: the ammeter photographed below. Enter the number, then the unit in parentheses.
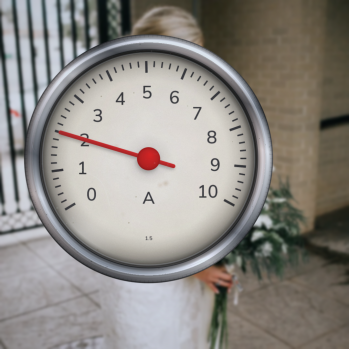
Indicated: 2 (A)
